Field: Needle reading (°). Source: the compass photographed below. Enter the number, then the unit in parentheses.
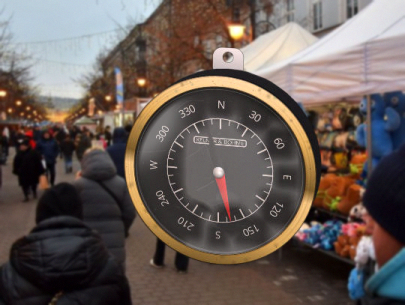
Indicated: 165 (°)
